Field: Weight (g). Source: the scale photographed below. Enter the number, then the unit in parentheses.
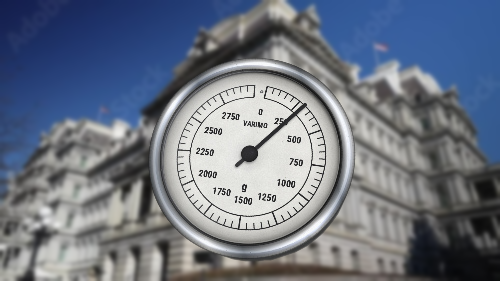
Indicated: 300 (g)
